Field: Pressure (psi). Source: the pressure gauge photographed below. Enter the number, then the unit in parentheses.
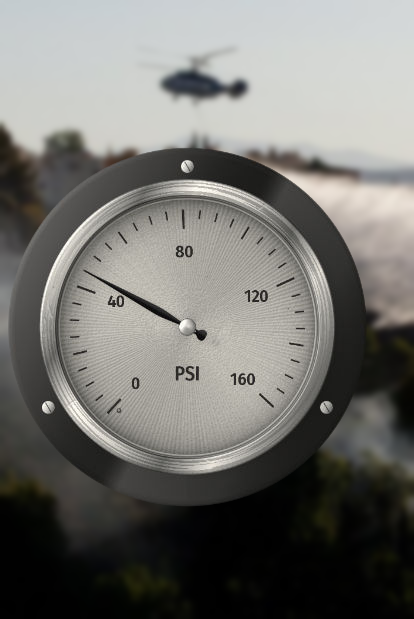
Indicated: 45 (psi)
